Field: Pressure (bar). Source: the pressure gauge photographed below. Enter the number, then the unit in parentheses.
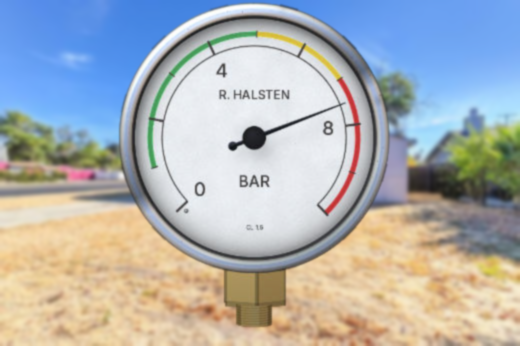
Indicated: 7.5 (bar)
